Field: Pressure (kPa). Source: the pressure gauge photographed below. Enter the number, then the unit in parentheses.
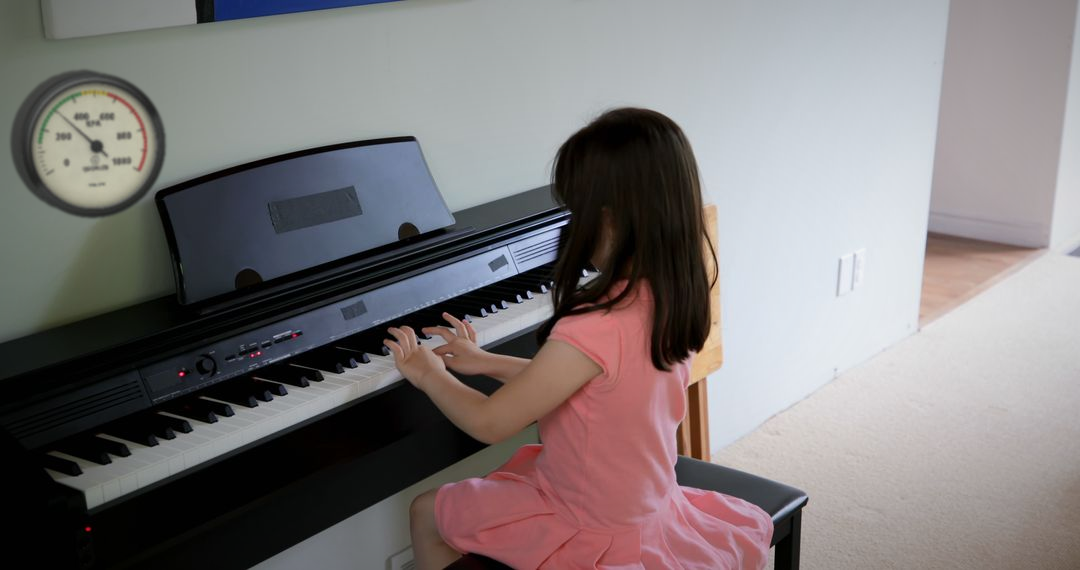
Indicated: 300 (kPa)
